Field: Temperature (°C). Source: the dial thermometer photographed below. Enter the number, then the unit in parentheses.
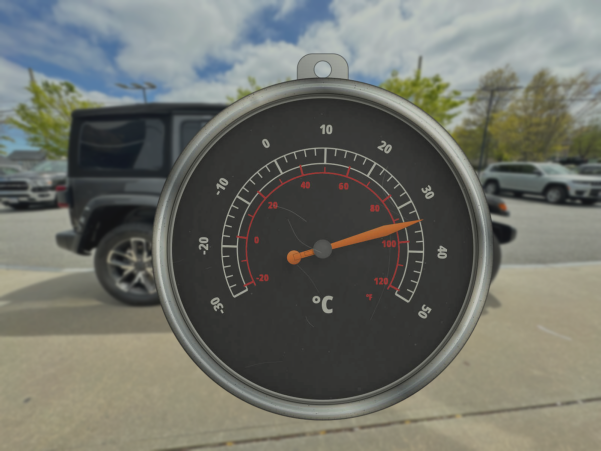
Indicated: 34 (°C)
